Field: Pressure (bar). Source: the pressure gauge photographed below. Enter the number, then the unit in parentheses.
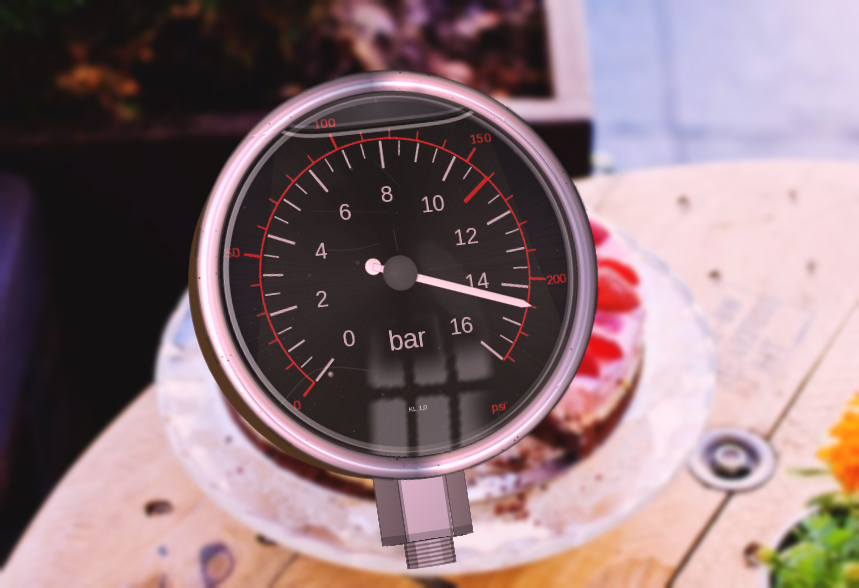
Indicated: 14.5 (bar)
